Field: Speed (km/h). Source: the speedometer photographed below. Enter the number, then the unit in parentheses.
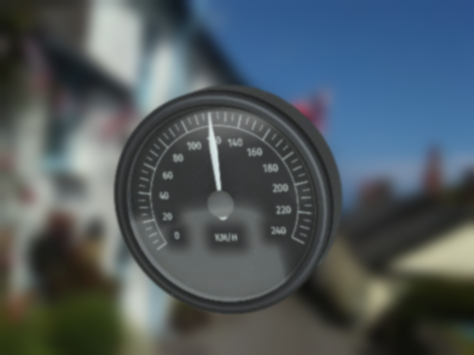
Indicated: 120 (km/h)
